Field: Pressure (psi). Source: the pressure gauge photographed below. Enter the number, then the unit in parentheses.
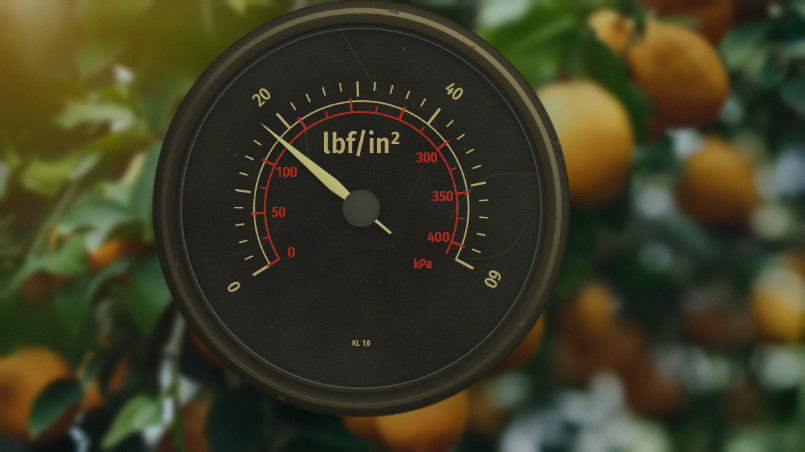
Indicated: 18 (psi)
